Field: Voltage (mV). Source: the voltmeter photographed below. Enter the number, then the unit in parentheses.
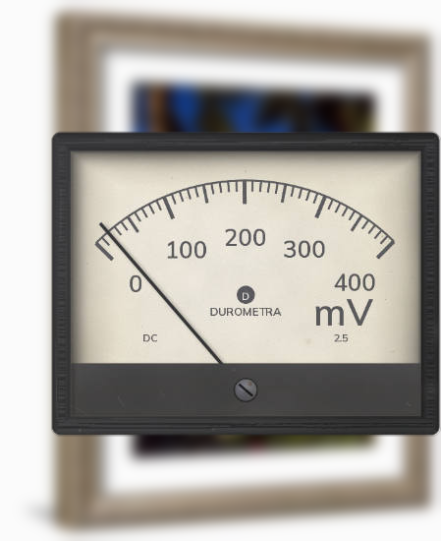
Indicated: 20 (mV)
